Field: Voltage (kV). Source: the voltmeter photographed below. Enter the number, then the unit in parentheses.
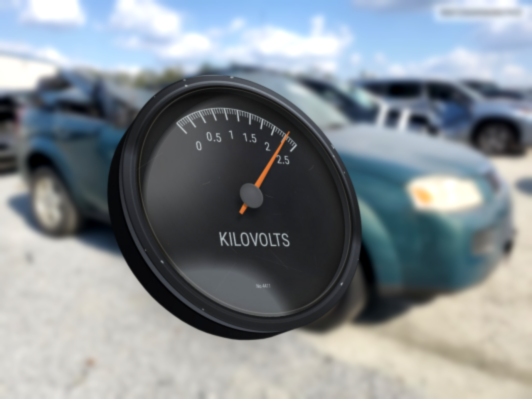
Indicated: 2.25 (kV)
